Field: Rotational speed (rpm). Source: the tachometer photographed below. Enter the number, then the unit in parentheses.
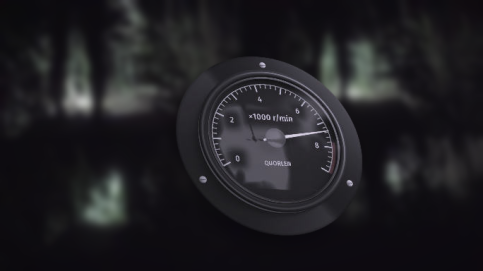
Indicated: 7400 (rpm)
